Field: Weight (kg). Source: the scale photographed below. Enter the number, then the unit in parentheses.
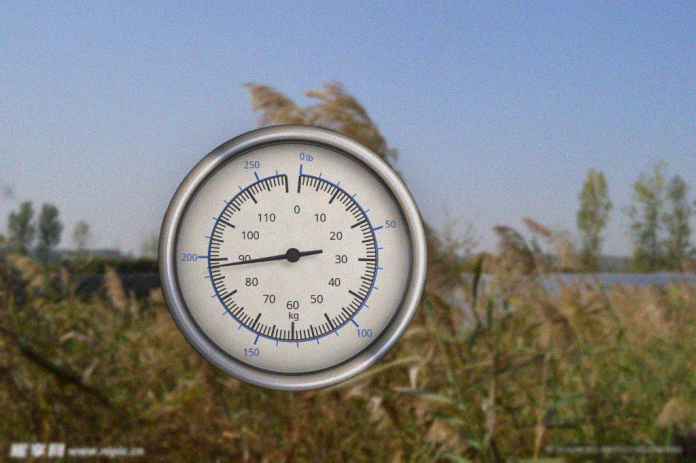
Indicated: 88 (kg)
